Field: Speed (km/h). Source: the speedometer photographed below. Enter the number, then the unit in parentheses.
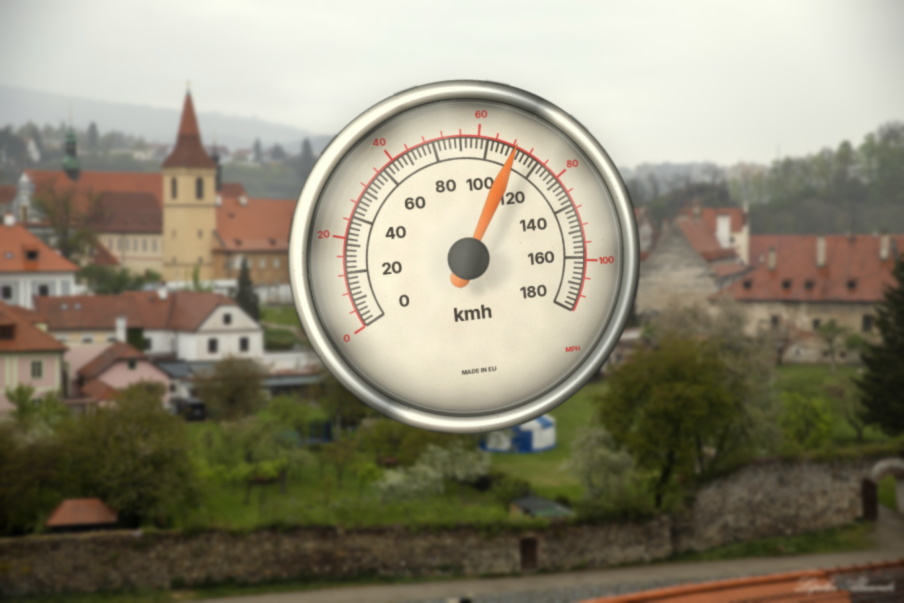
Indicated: 110 (km/h)
